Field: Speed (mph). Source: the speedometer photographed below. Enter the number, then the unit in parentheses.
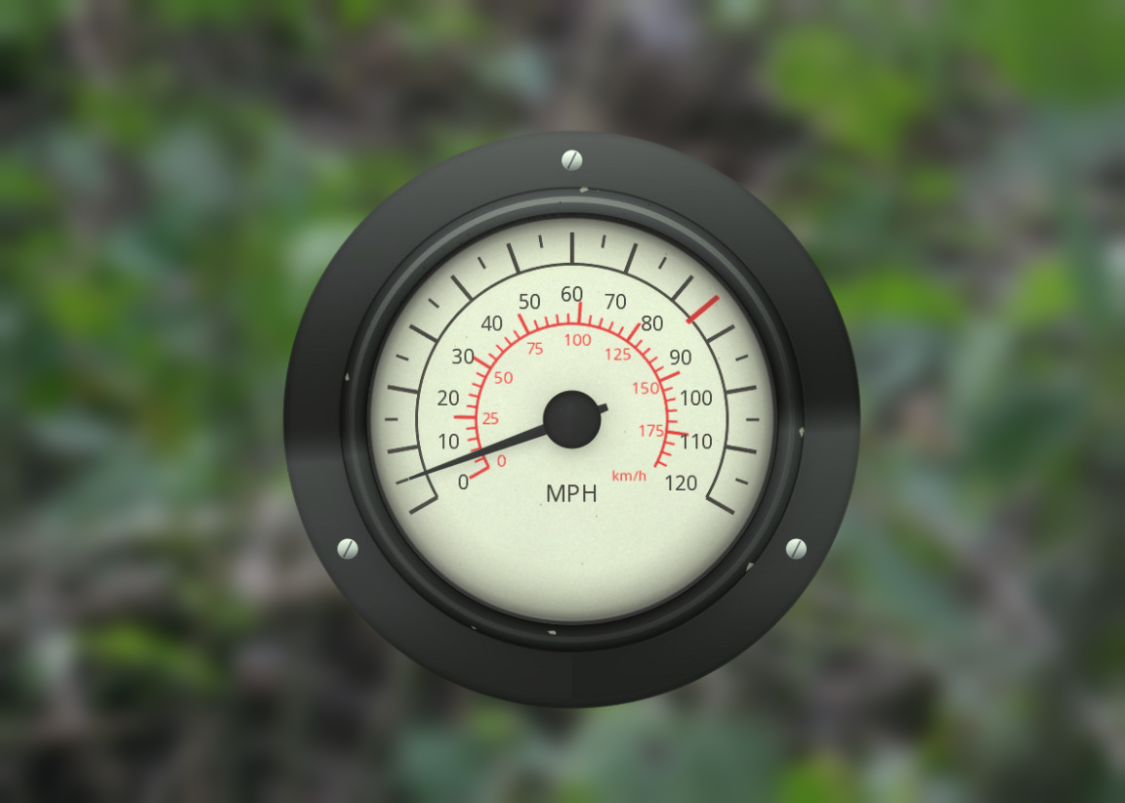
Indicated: 5 (mph)
